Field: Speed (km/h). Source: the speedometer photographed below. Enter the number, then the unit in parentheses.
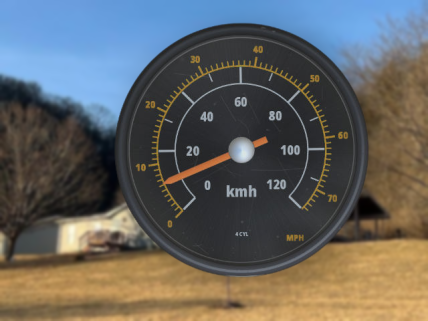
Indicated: 10 (km/h)
